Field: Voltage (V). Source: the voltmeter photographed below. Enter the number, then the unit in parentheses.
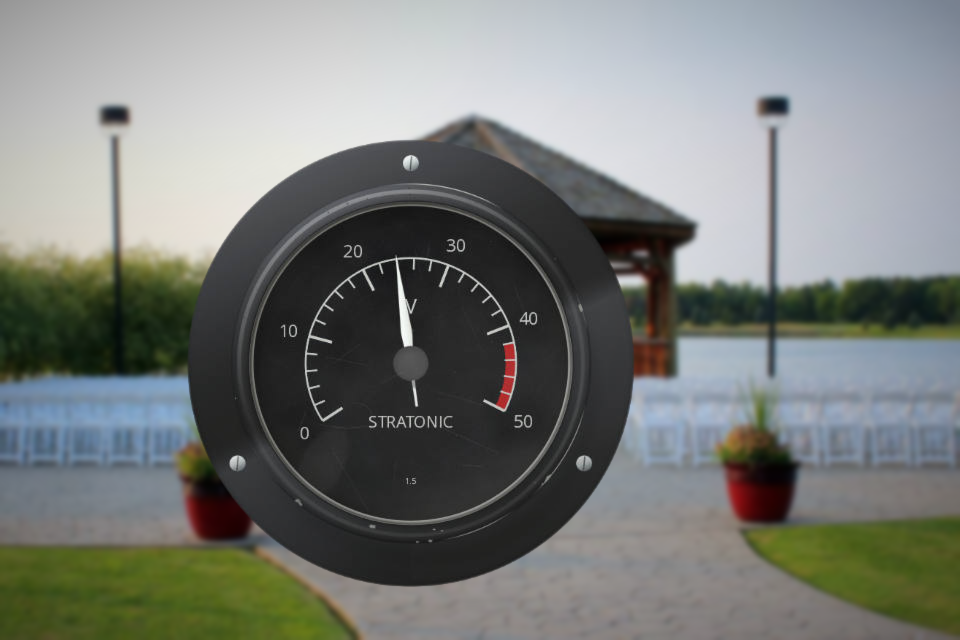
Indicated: 24 (V)
